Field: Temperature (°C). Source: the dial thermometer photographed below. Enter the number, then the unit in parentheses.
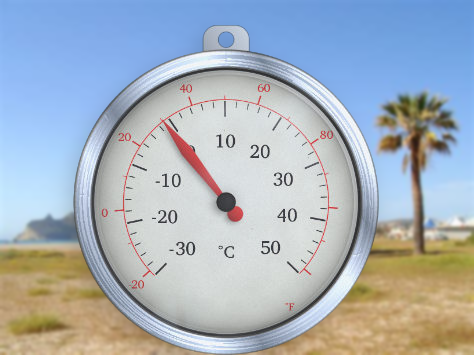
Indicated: -1 (°C)
